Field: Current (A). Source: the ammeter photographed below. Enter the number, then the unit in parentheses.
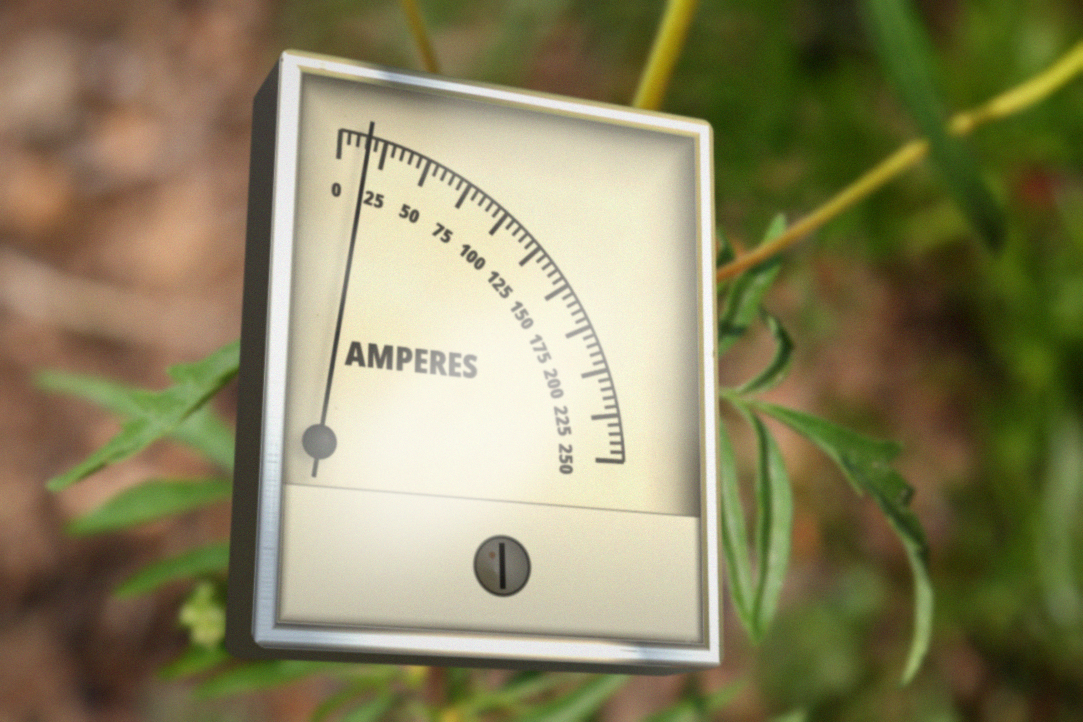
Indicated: 15 (A)
